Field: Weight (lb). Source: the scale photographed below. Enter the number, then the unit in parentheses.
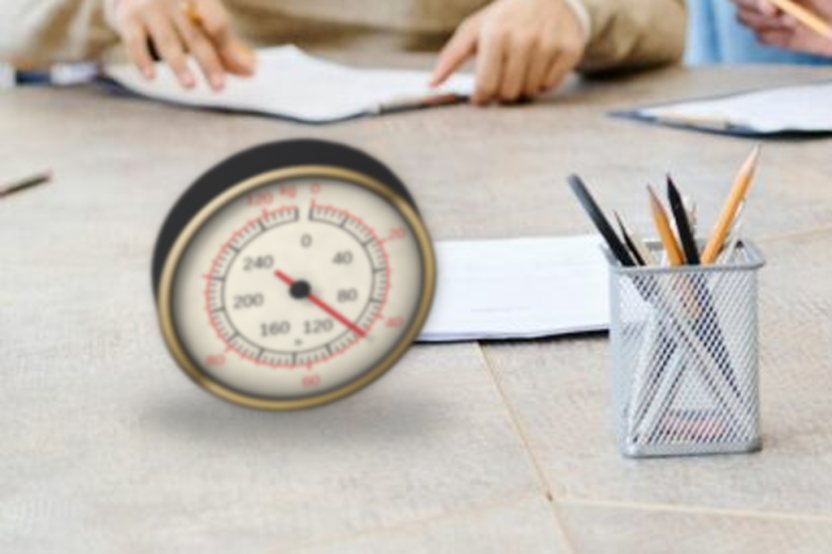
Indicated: 100 (lb)
